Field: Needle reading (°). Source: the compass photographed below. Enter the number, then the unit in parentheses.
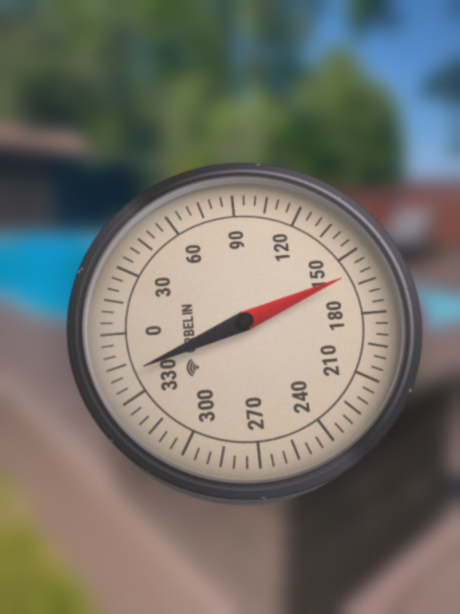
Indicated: 160 (°)
